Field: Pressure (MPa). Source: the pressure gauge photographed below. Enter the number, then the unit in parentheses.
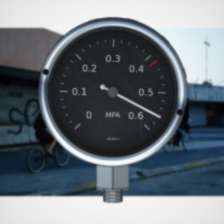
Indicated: 0.56 (MPa)
